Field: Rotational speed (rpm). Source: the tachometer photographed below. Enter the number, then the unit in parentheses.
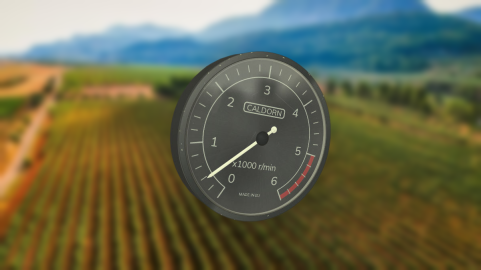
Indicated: 400 (rpm)
